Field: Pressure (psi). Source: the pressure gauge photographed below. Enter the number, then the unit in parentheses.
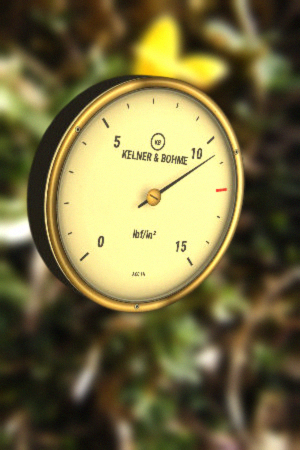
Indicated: 10.5 (psi)
